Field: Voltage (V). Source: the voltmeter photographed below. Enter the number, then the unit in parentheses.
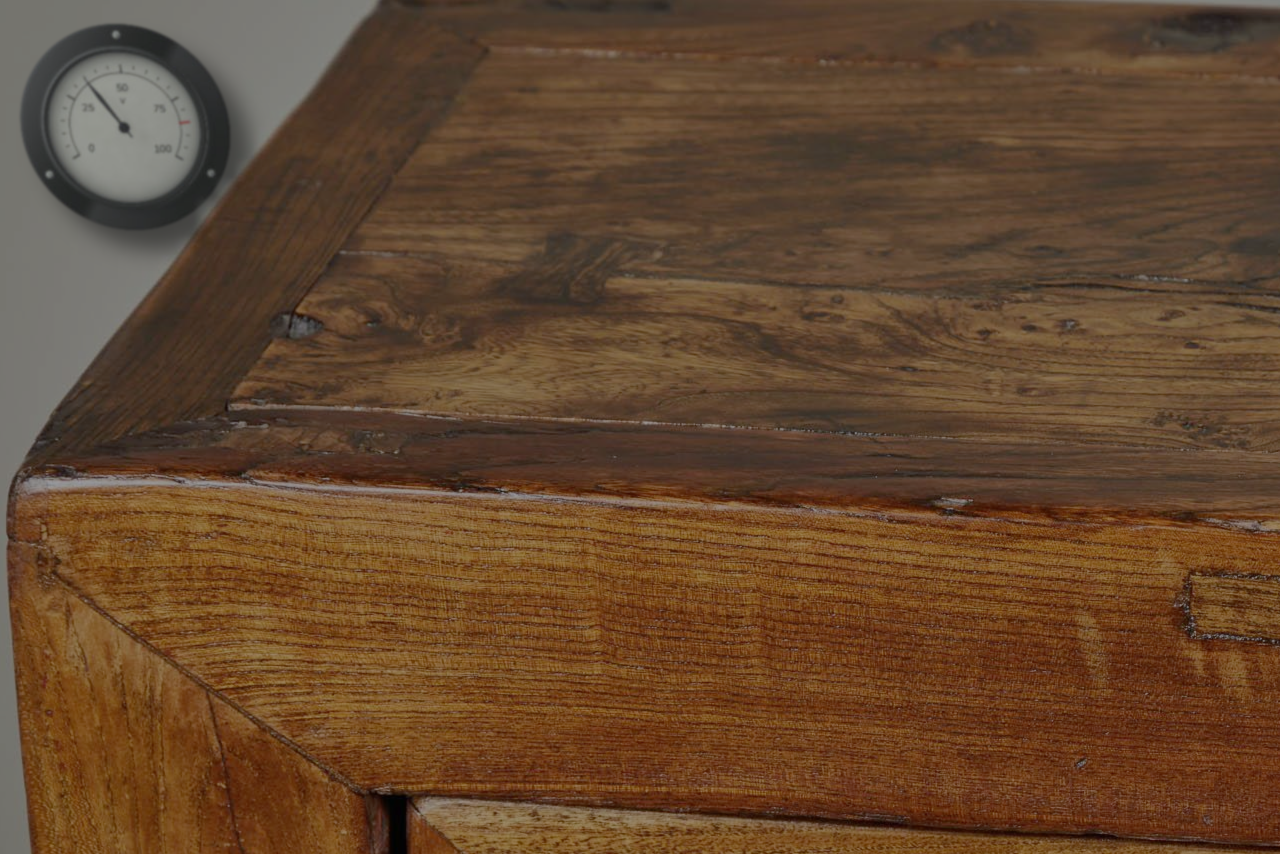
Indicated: 35 (V)
